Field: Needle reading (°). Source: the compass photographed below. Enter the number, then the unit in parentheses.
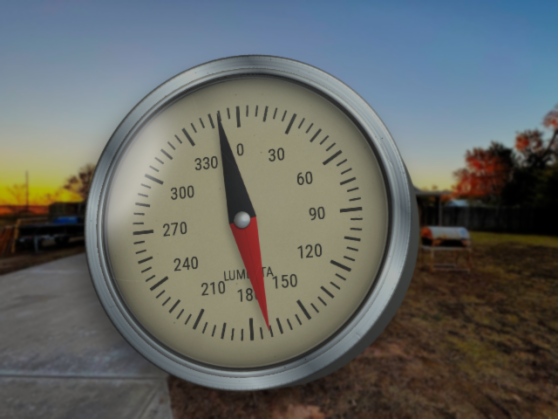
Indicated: 170 (°)
